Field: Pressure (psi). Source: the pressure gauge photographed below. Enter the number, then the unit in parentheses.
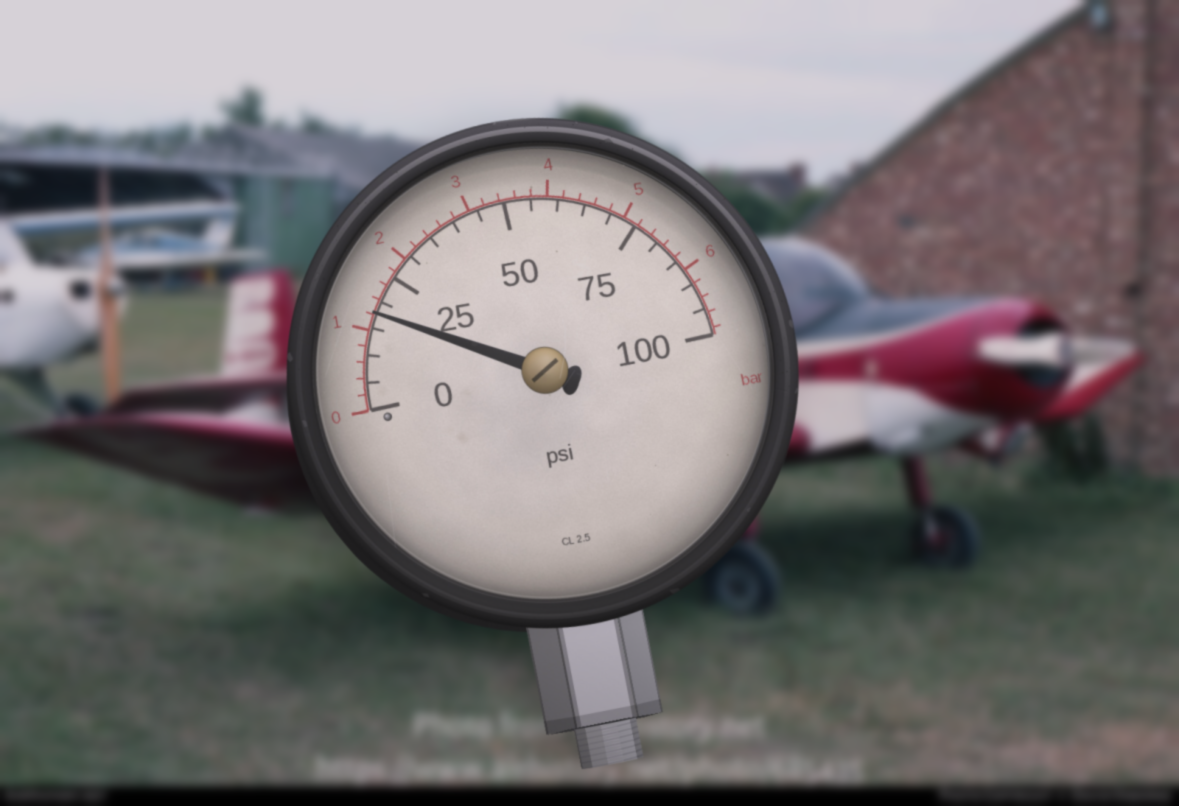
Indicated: 17.5 (psi)
